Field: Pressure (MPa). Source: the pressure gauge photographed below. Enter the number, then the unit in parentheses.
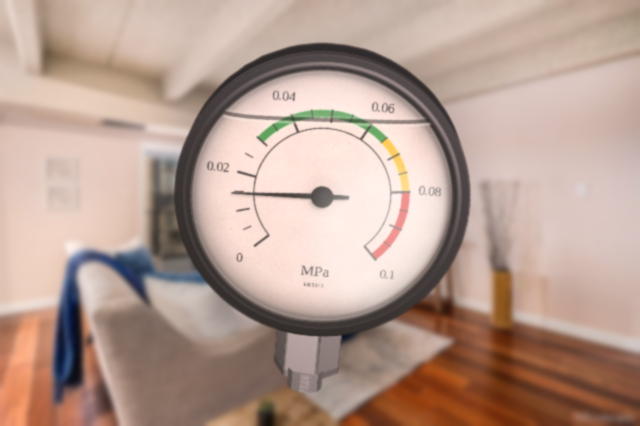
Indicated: 0.015 (MPa)
